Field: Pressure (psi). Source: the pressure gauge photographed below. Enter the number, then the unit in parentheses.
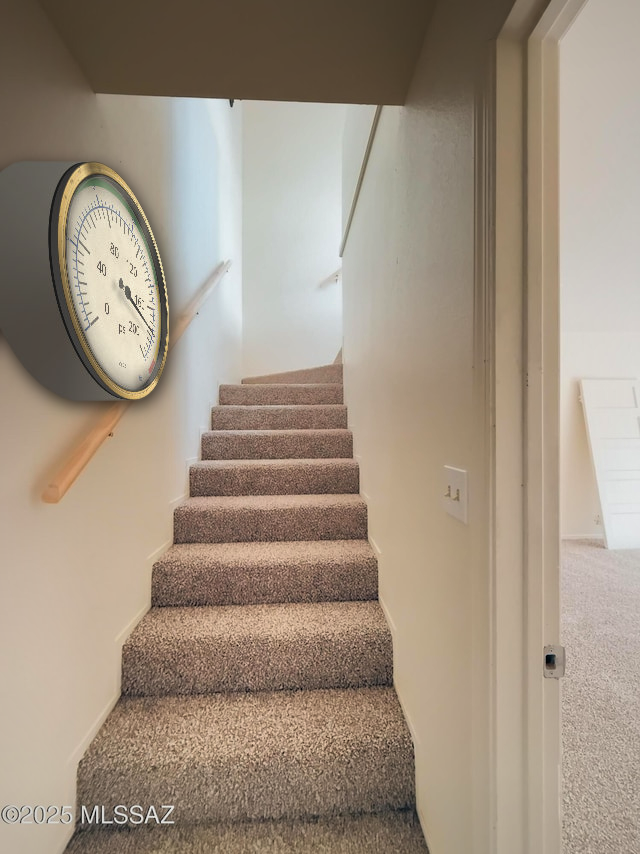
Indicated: 180 (psi)
